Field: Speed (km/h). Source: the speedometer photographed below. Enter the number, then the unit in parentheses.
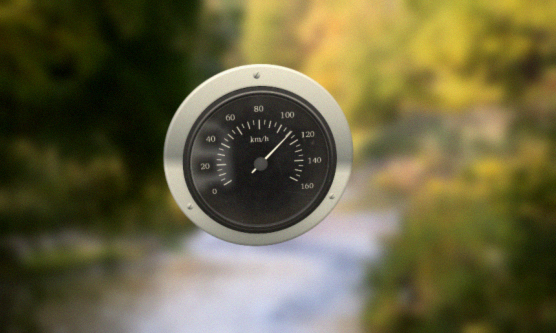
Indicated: 110 (km/h)
